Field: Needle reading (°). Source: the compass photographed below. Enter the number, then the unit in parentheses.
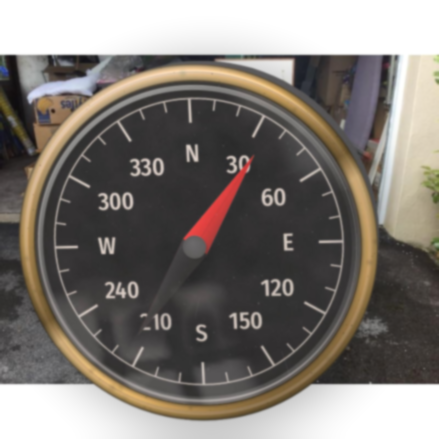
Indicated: 35 (°)
